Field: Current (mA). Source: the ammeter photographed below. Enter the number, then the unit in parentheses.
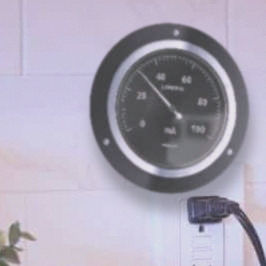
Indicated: 30 (mA)
